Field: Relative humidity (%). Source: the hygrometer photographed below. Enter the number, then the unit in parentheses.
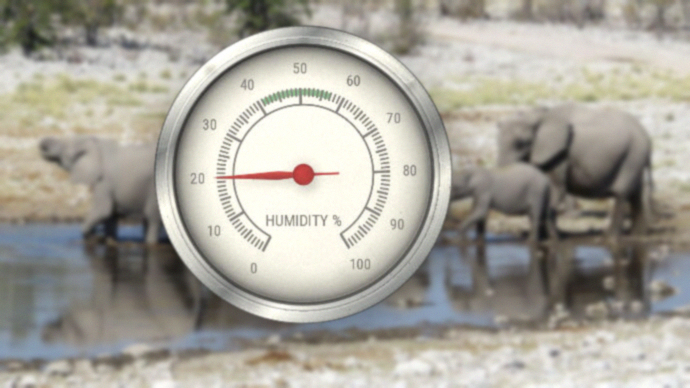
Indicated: 20 (%)
